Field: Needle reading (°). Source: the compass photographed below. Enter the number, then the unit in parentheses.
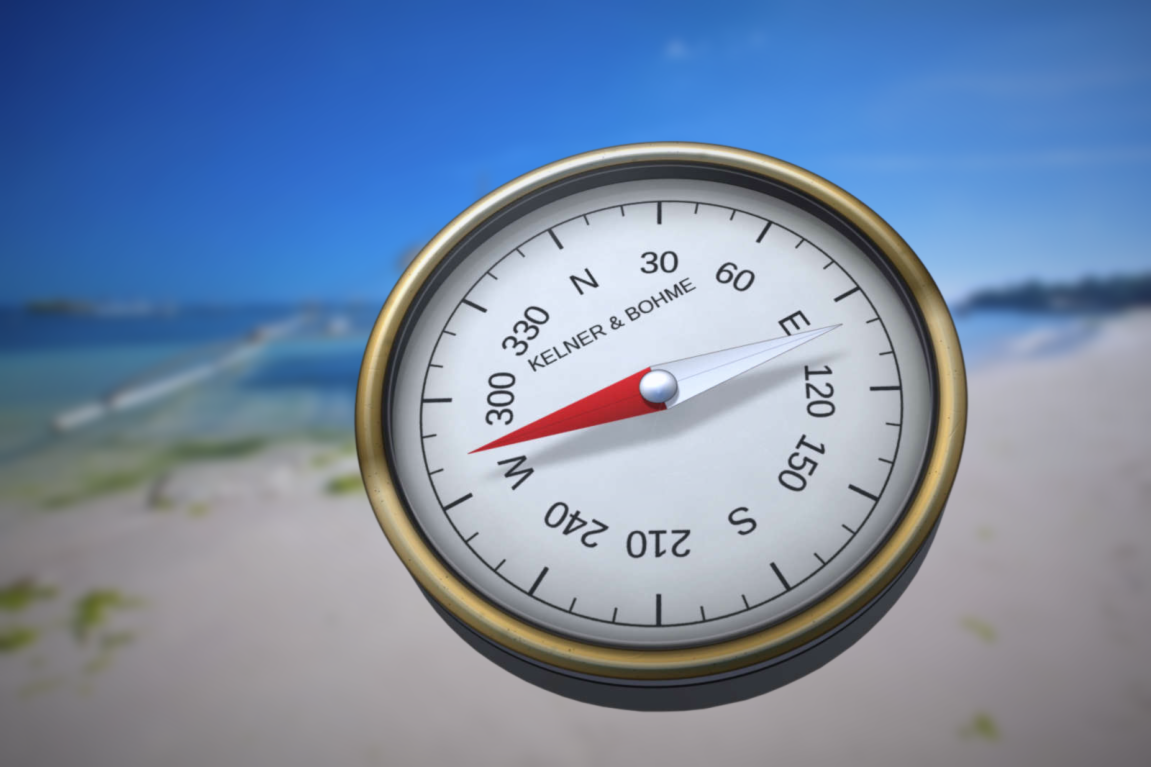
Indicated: 280 (°)
